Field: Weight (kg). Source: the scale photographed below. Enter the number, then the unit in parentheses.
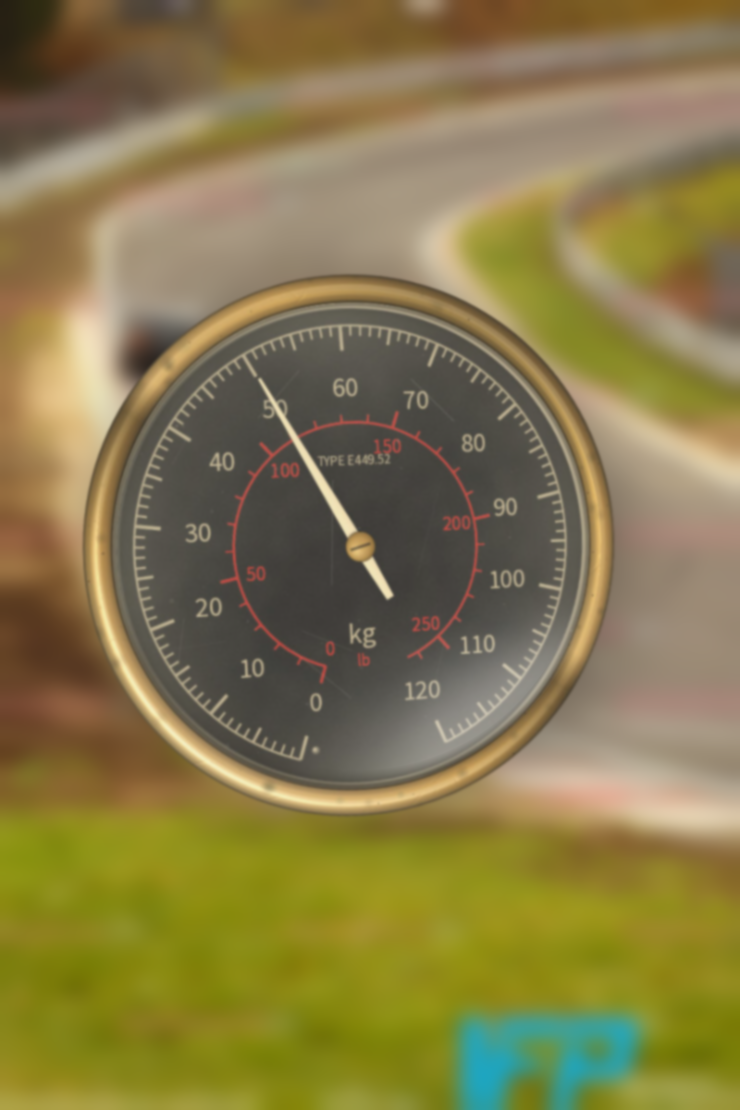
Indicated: 50 (kg)
